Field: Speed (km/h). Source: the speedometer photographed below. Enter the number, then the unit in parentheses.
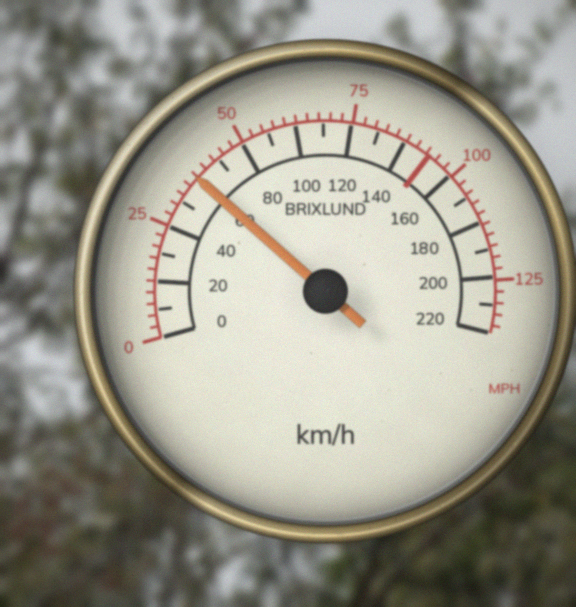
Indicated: 60 (km/h)
